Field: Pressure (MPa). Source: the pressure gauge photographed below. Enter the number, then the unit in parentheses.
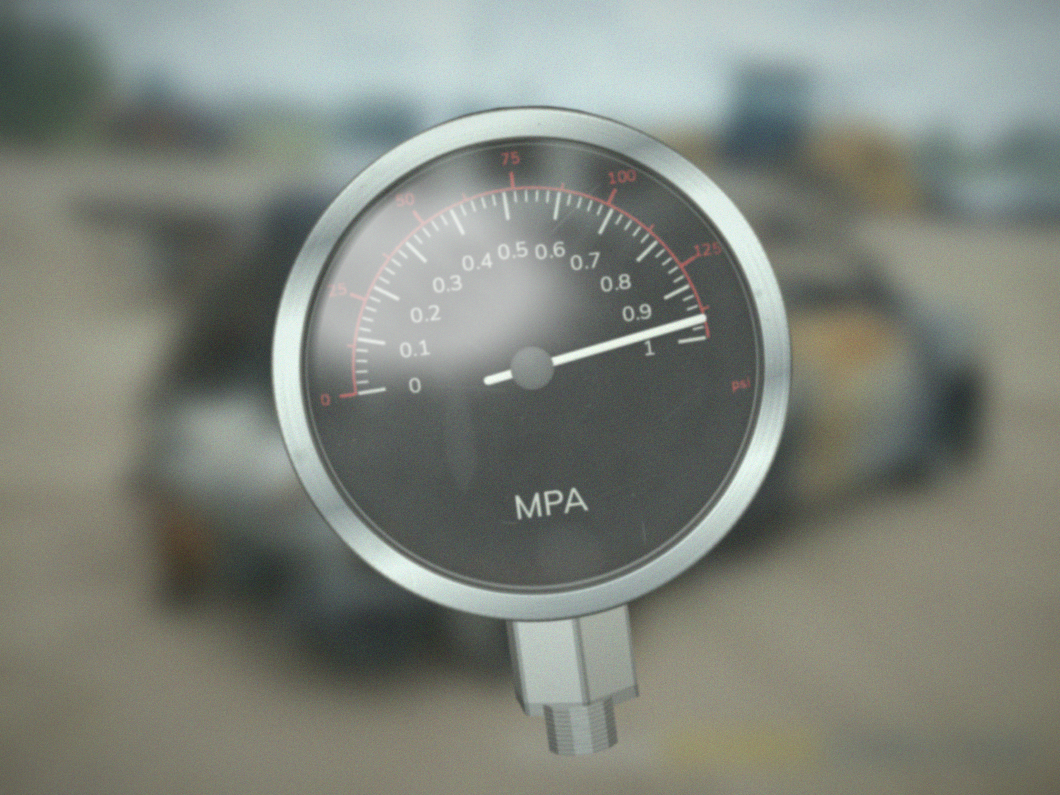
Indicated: 0.96 (MPa)
